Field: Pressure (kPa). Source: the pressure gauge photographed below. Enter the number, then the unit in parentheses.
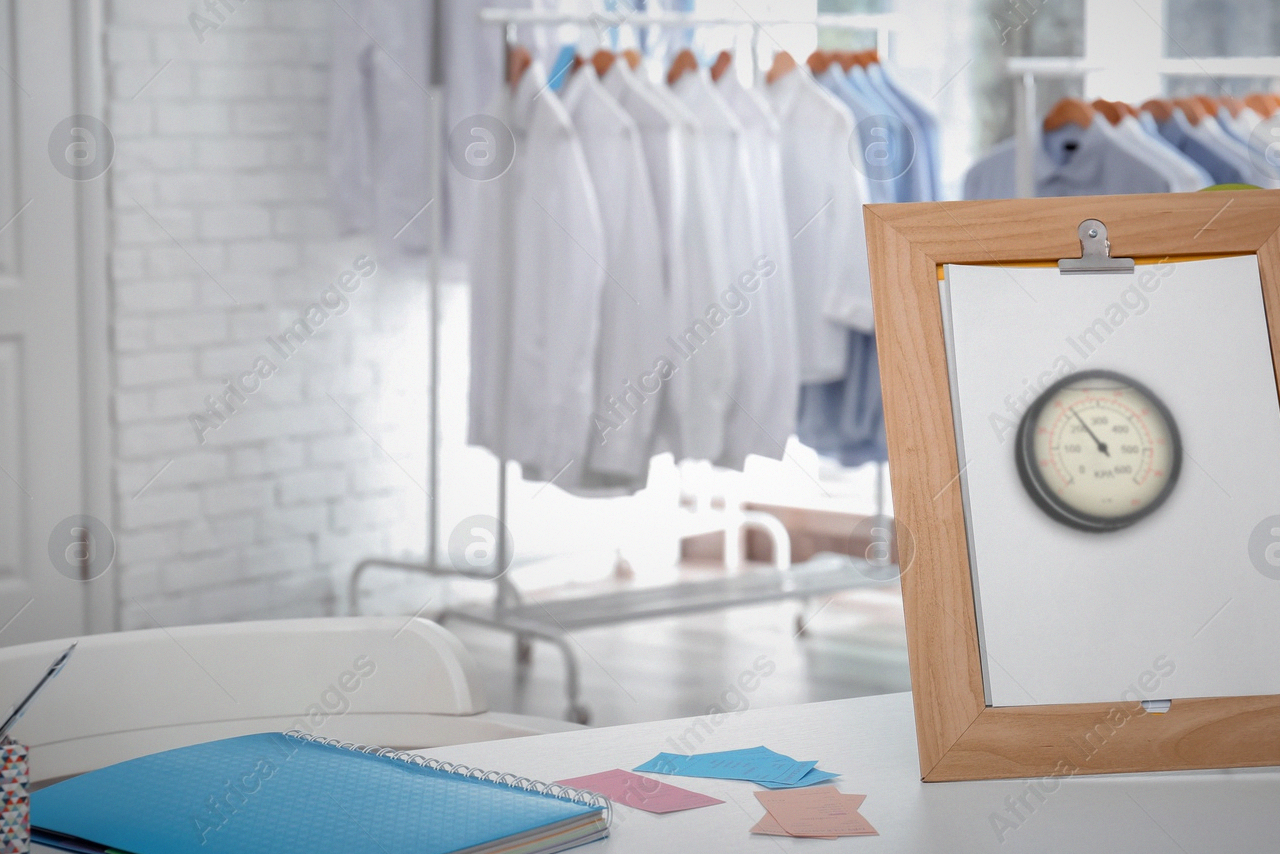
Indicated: 220 (kPa)
